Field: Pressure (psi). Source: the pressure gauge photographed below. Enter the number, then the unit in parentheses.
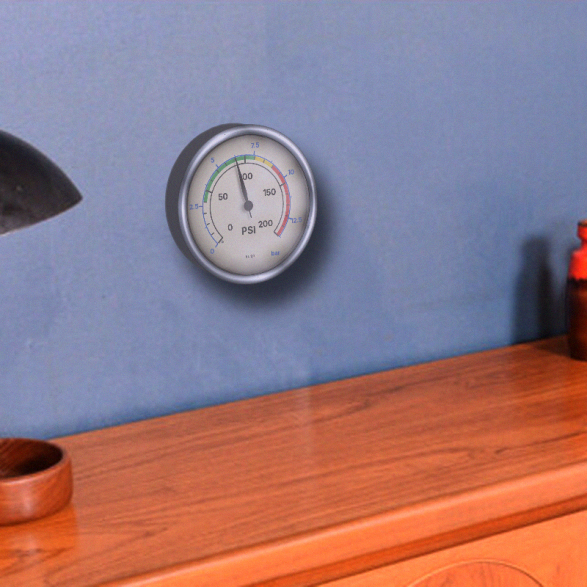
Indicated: 90 (psi)
